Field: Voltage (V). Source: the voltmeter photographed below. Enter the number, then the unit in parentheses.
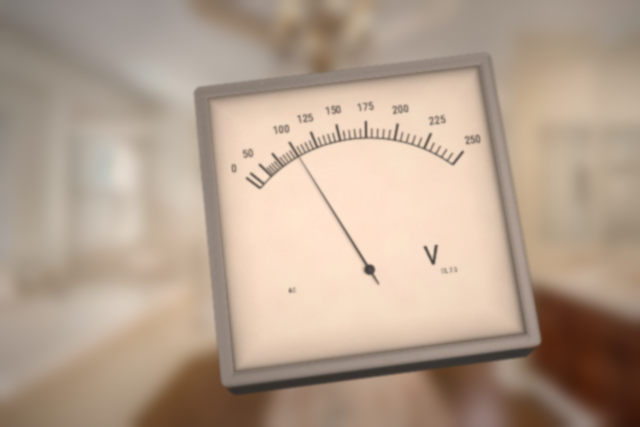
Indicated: 100 (V)
